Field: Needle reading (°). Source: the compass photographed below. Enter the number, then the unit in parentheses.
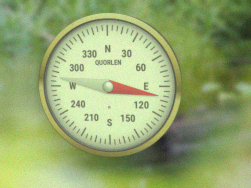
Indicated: 100 (°)
